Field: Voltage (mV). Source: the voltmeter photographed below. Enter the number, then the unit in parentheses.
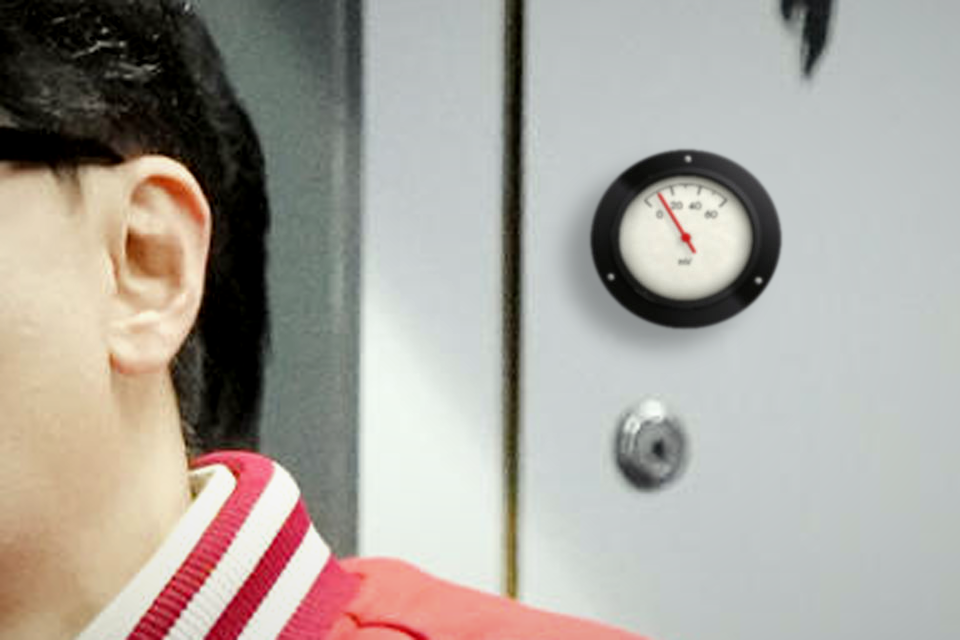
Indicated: 10 (mV)
